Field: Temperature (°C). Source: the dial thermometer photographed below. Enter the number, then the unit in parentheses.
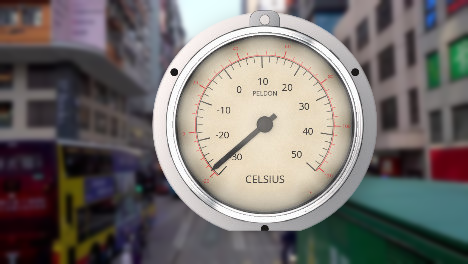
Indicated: -28 (°C)
